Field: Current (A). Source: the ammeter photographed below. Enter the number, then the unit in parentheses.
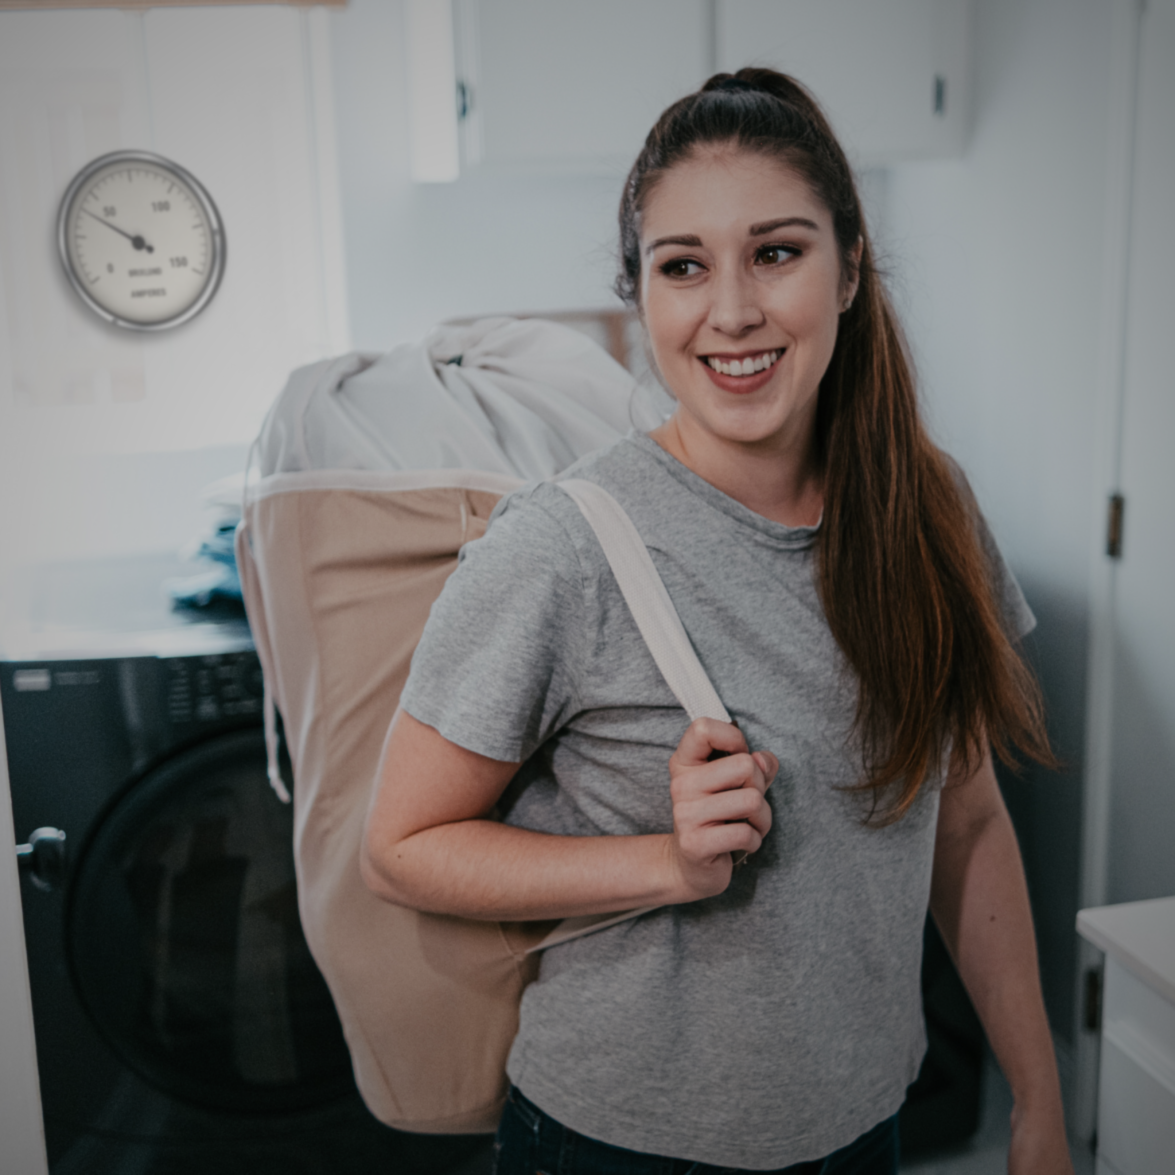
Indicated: 40 (A)
